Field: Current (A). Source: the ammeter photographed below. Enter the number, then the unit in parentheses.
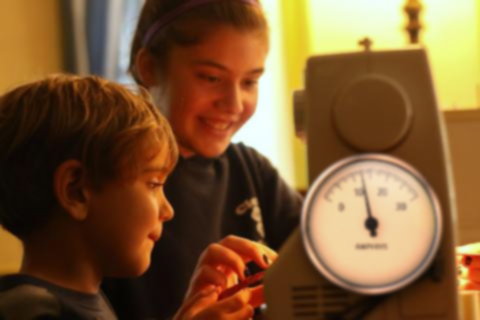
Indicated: 12.5 (A)
